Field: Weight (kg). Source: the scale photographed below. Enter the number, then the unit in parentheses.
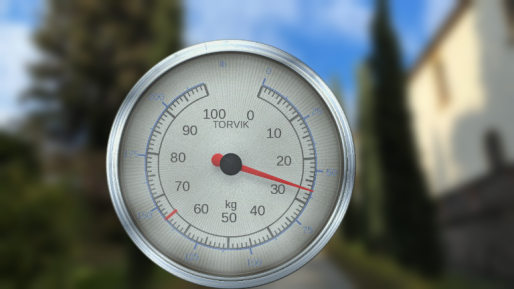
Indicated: 27 (kg)
